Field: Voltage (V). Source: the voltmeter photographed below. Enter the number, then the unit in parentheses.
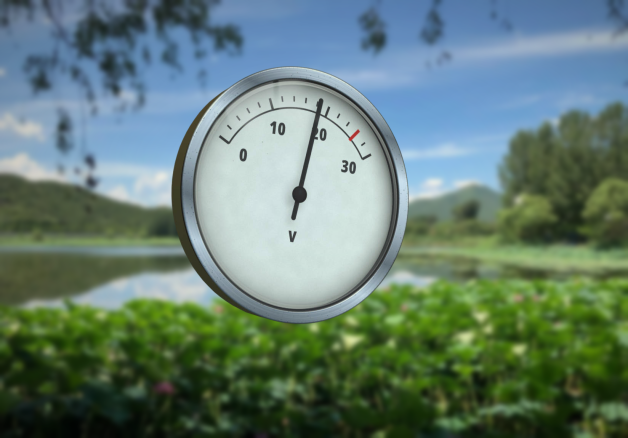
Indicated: 18 (V)
